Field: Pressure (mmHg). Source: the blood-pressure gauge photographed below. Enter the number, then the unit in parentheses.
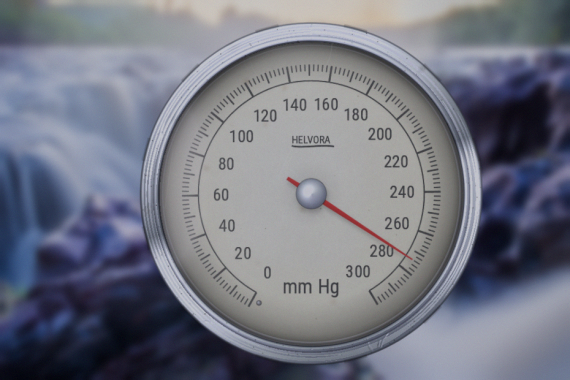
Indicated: 274 (mmHg)
